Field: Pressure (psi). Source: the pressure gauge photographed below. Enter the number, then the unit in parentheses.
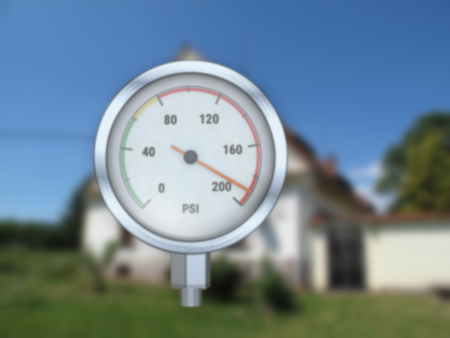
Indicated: 190 (psi)
